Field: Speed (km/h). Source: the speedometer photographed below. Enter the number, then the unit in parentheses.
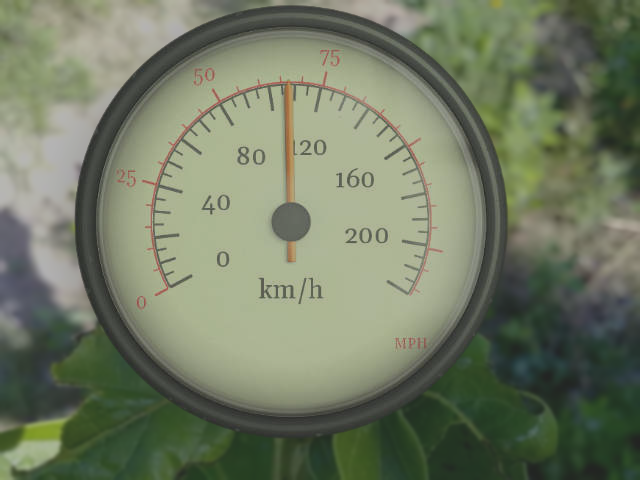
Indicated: 107.5 (km/h)
